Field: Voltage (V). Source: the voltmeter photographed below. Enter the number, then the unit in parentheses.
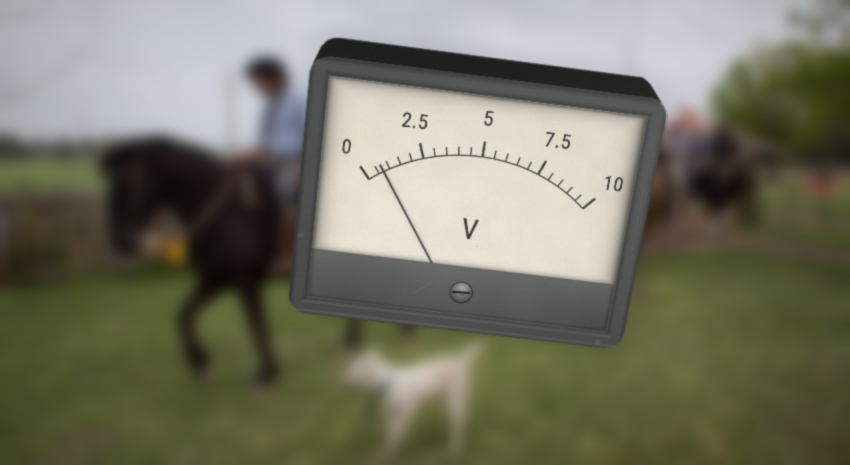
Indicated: 0.75 (V)
